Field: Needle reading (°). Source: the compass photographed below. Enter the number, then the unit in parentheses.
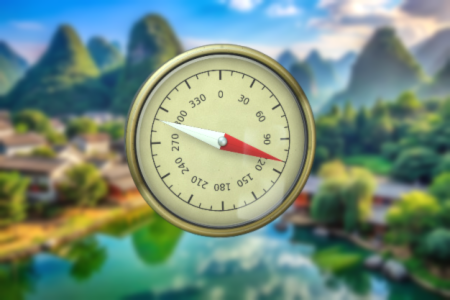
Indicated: 110 (°)
